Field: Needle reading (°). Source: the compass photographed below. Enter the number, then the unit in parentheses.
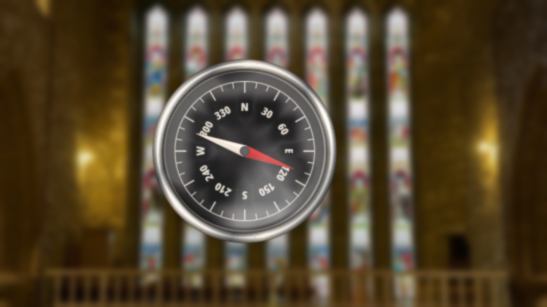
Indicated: 110 (°)
